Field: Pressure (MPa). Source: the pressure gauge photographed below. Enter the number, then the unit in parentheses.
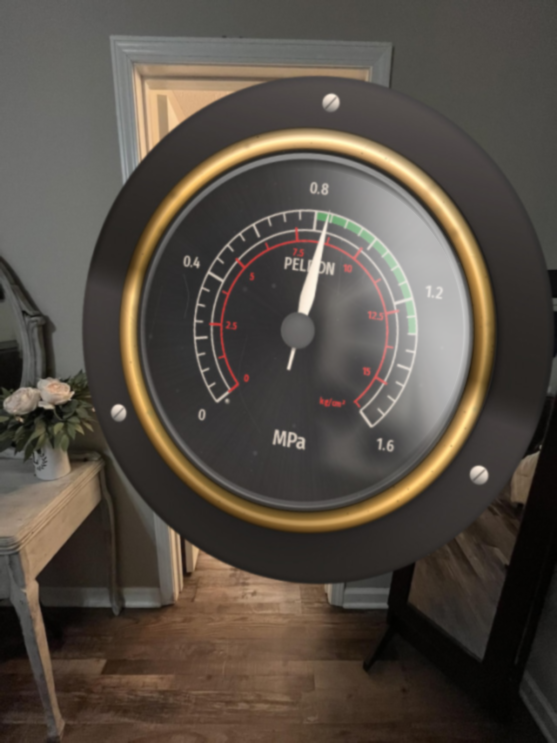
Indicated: 0.85 (MPa)
